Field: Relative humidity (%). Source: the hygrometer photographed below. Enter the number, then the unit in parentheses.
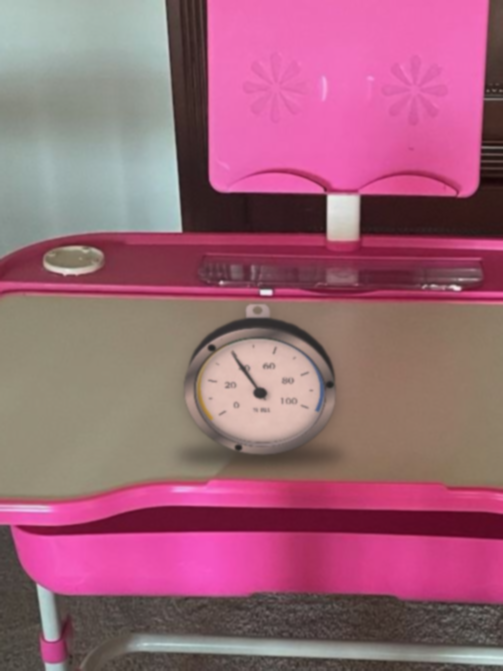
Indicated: 40 (%)
